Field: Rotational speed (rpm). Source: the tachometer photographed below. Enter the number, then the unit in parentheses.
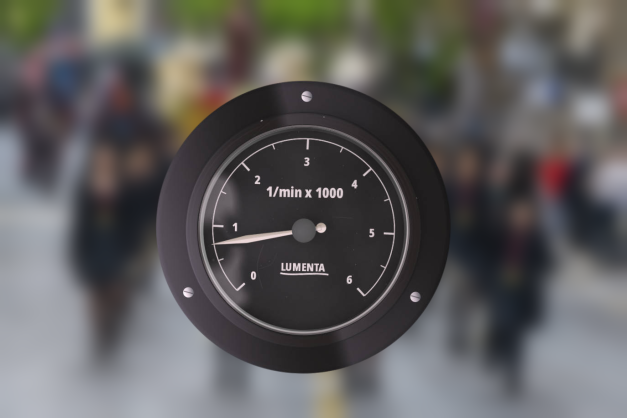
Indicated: 750 (rpm)
